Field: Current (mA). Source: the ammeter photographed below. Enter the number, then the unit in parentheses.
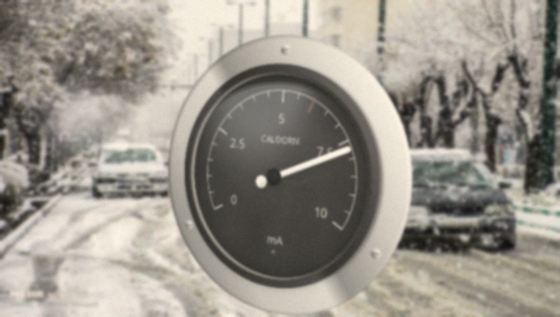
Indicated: 7.75 (mA)
